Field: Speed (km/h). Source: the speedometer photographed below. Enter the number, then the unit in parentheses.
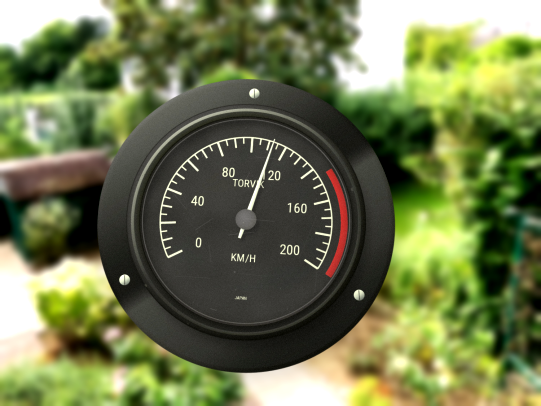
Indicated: 112.5 (km/h)
